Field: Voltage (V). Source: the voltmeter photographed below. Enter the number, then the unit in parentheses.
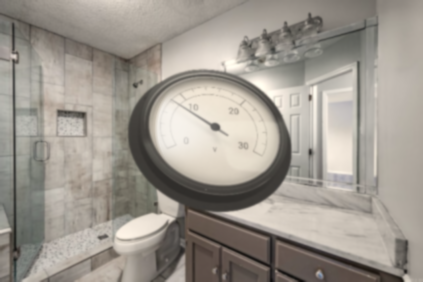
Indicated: 8 (V)
